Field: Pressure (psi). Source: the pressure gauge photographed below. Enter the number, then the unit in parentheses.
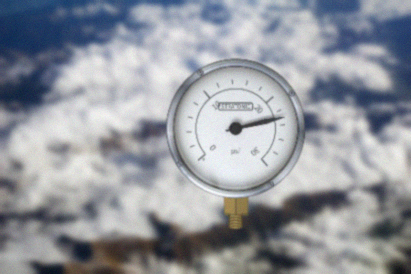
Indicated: 23 (psi)
